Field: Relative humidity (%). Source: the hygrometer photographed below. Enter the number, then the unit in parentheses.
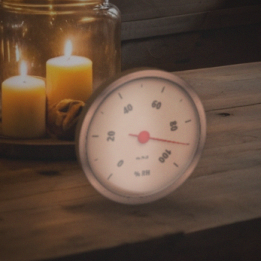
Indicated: 90 (%)
